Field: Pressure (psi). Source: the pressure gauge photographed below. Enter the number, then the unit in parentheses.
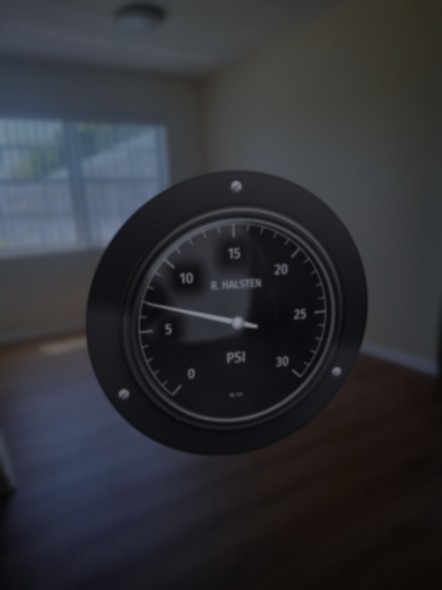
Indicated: 7 (psi)
